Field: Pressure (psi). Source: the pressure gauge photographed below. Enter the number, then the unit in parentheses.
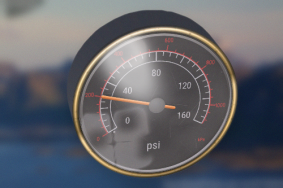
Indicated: 30 (psi)
